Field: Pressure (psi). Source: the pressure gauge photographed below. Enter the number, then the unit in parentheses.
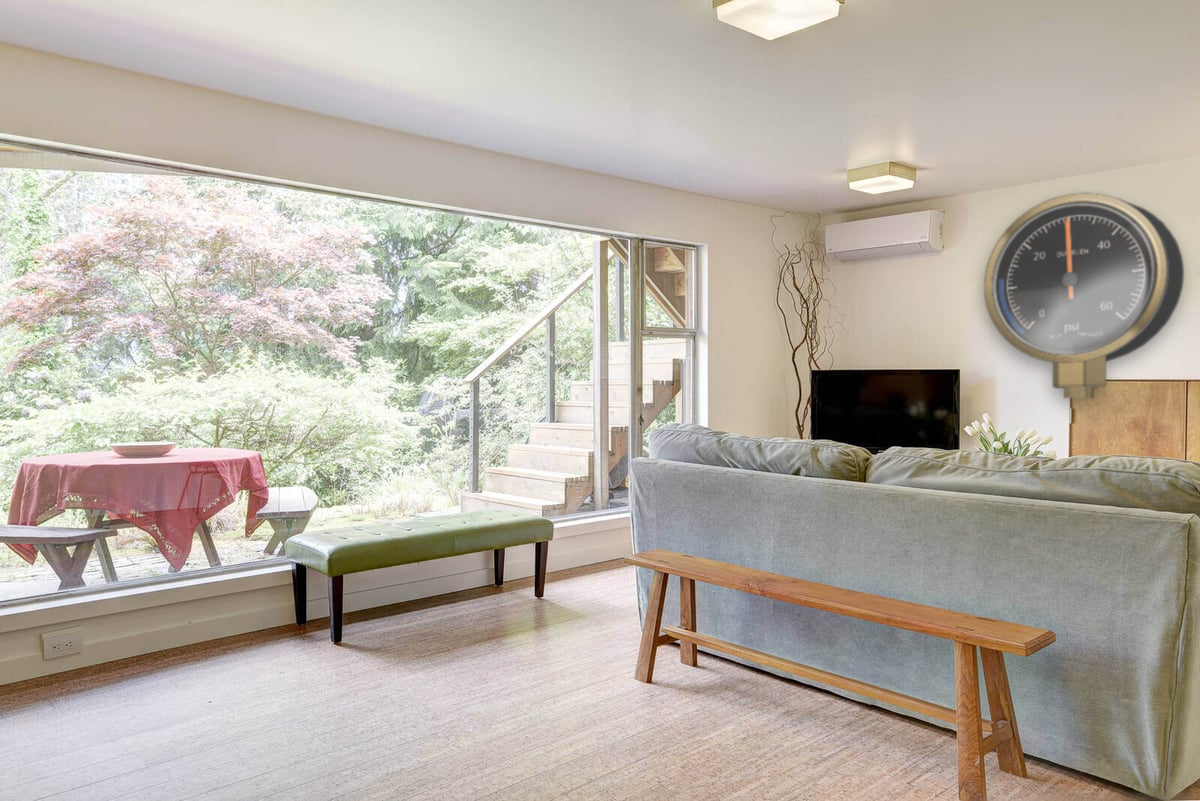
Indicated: 30 (psi)
